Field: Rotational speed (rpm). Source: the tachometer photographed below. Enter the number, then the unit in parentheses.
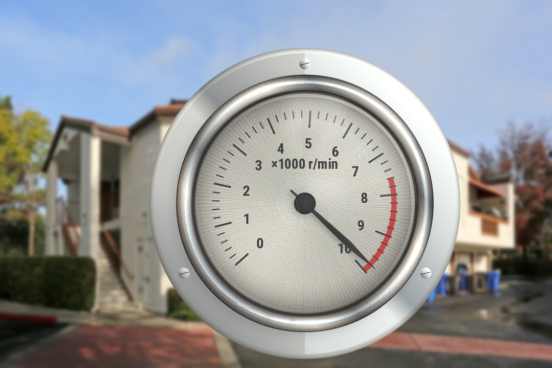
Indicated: 9800 (rpm)
